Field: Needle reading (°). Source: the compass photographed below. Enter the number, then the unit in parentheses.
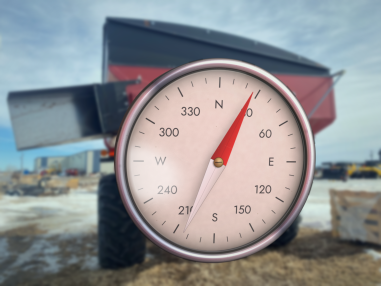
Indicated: 25 (°)
